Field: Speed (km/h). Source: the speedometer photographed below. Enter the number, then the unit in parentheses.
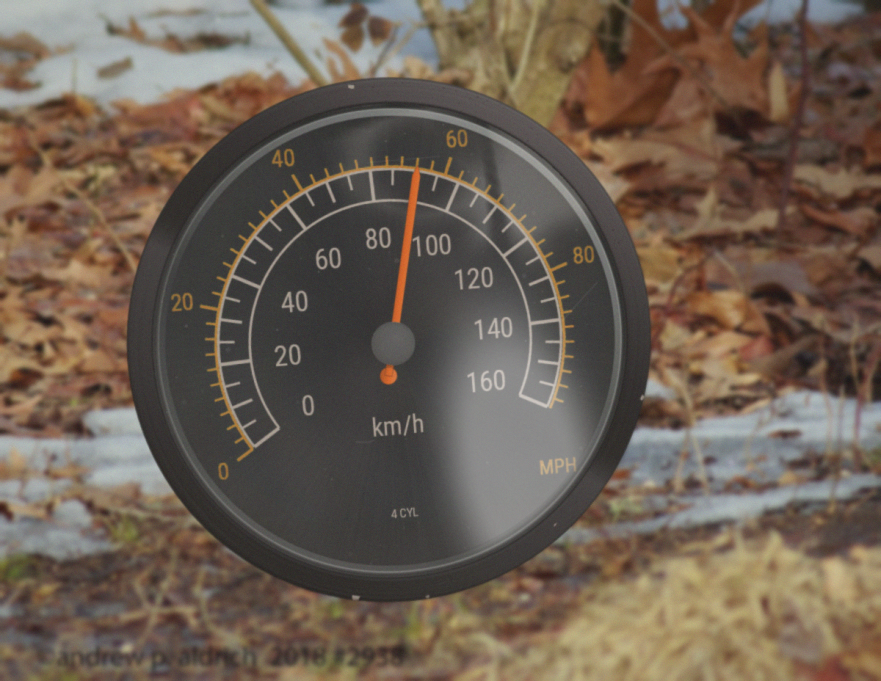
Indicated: 90 (km/h)
